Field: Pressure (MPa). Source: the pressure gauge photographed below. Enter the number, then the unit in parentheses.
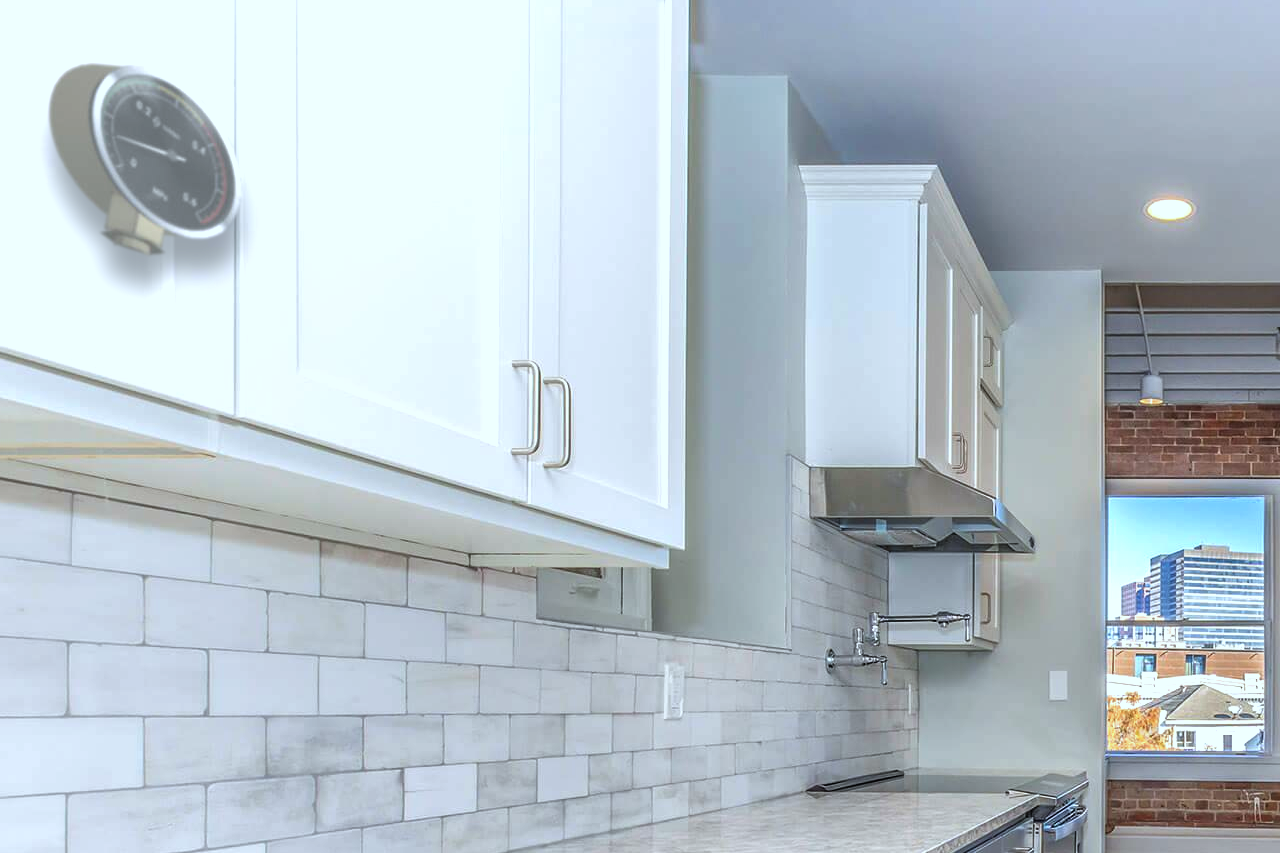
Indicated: 0.06 (MPa)
